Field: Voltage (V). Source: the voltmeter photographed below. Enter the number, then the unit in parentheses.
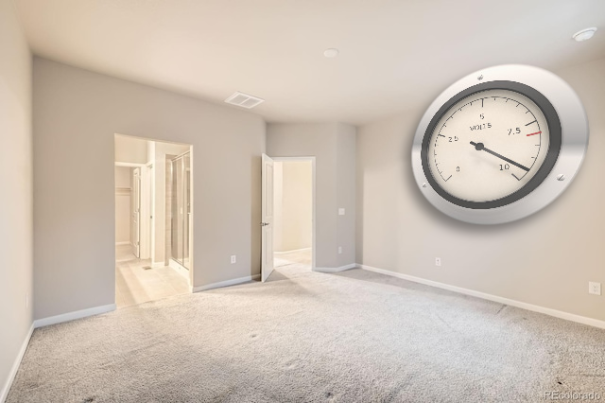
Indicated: 9.5 (V)
